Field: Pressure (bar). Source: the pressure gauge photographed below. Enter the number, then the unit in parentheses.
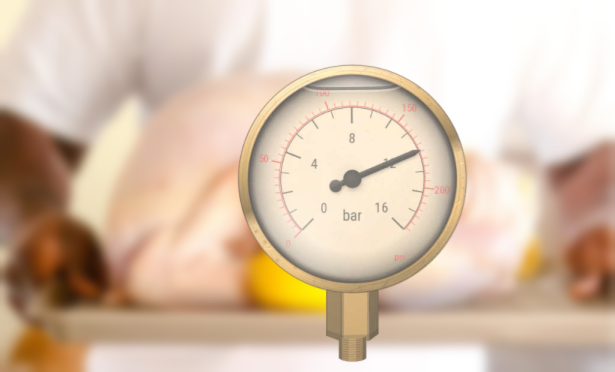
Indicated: 12 (bar)
